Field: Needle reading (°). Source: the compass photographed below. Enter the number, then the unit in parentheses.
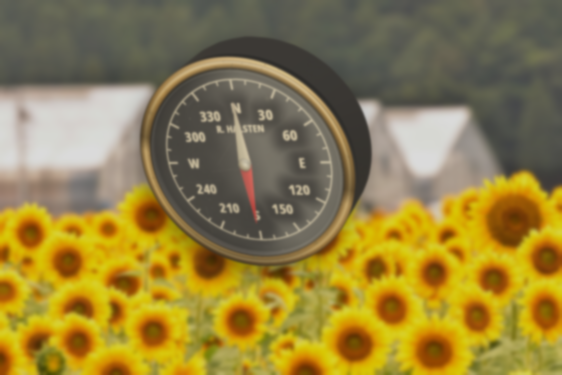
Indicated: 180 (°)
